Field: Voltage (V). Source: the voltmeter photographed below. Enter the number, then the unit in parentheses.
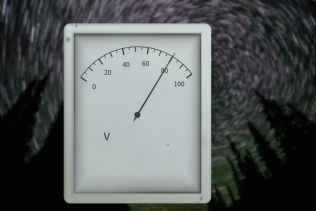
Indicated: 80 (V)
